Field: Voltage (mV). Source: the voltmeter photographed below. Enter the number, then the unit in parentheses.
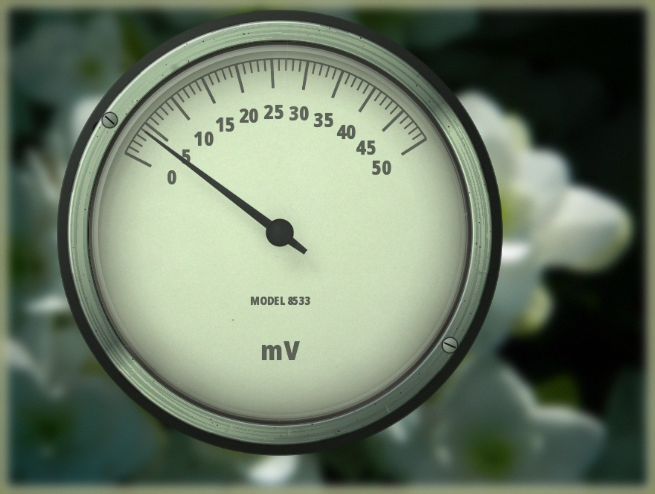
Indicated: 4 (mV)
